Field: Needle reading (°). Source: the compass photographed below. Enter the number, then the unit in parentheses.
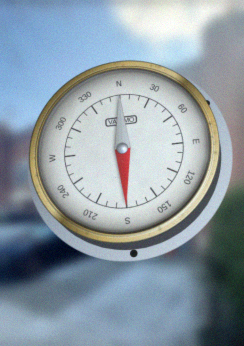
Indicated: 180 (°)
